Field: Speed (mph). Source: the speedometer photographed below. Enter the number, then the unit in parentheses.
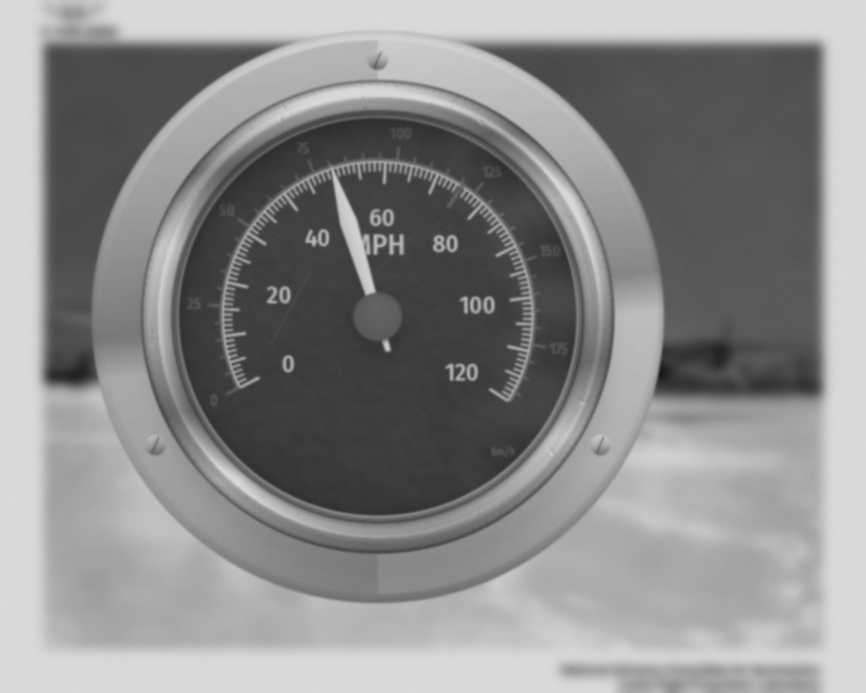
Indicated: 50 (mph)
